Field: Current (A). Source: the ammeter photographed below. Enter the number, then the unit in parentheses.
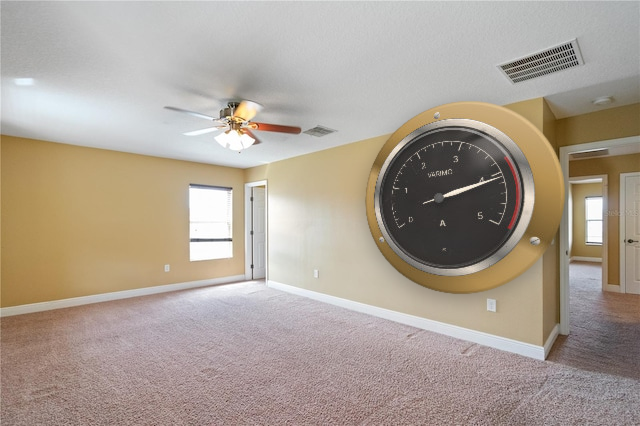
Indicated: 4.1 (A)
